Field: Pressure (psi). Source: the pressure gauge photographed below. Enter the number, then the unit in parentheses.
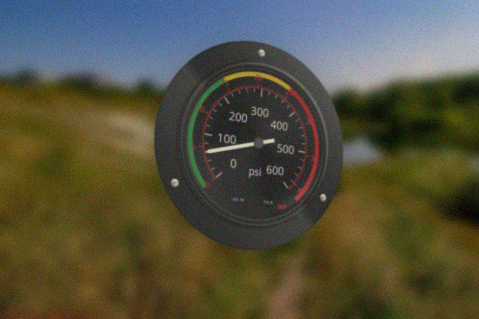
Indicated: 60 (psi)
